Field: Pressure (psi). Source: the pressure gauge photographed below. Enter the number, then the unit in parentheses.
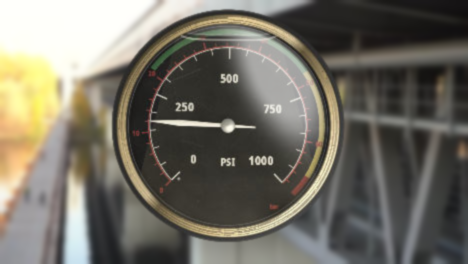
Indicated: 175 (psi)
